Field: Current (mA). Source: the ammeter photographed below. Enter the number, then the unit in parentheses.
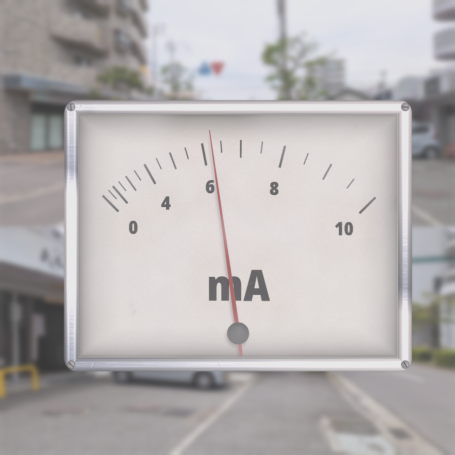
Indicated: 6.25 (mA)
